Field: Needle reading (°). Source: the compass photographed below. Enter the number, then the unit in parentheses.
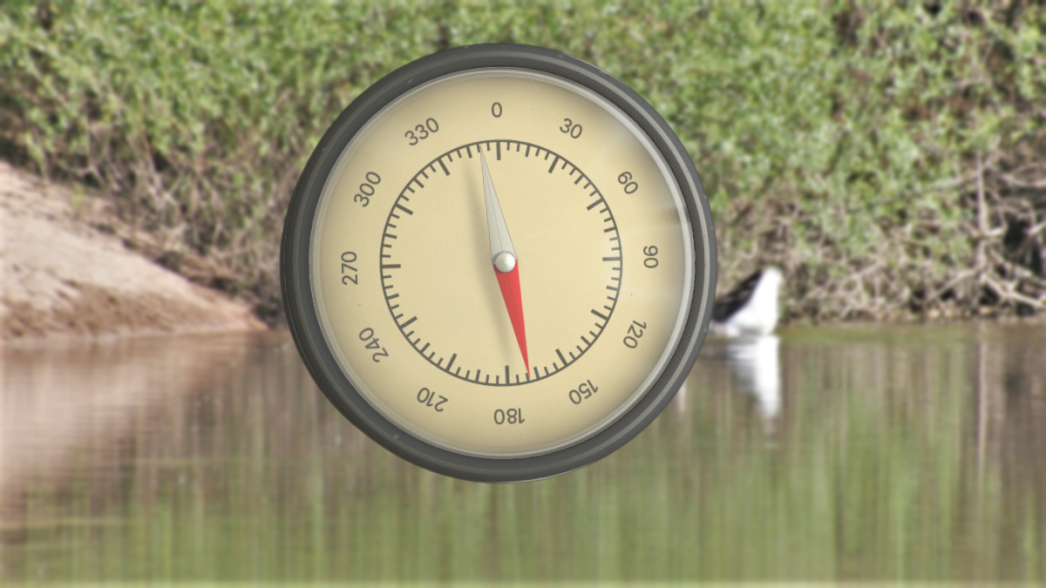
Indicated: 170 (°)
